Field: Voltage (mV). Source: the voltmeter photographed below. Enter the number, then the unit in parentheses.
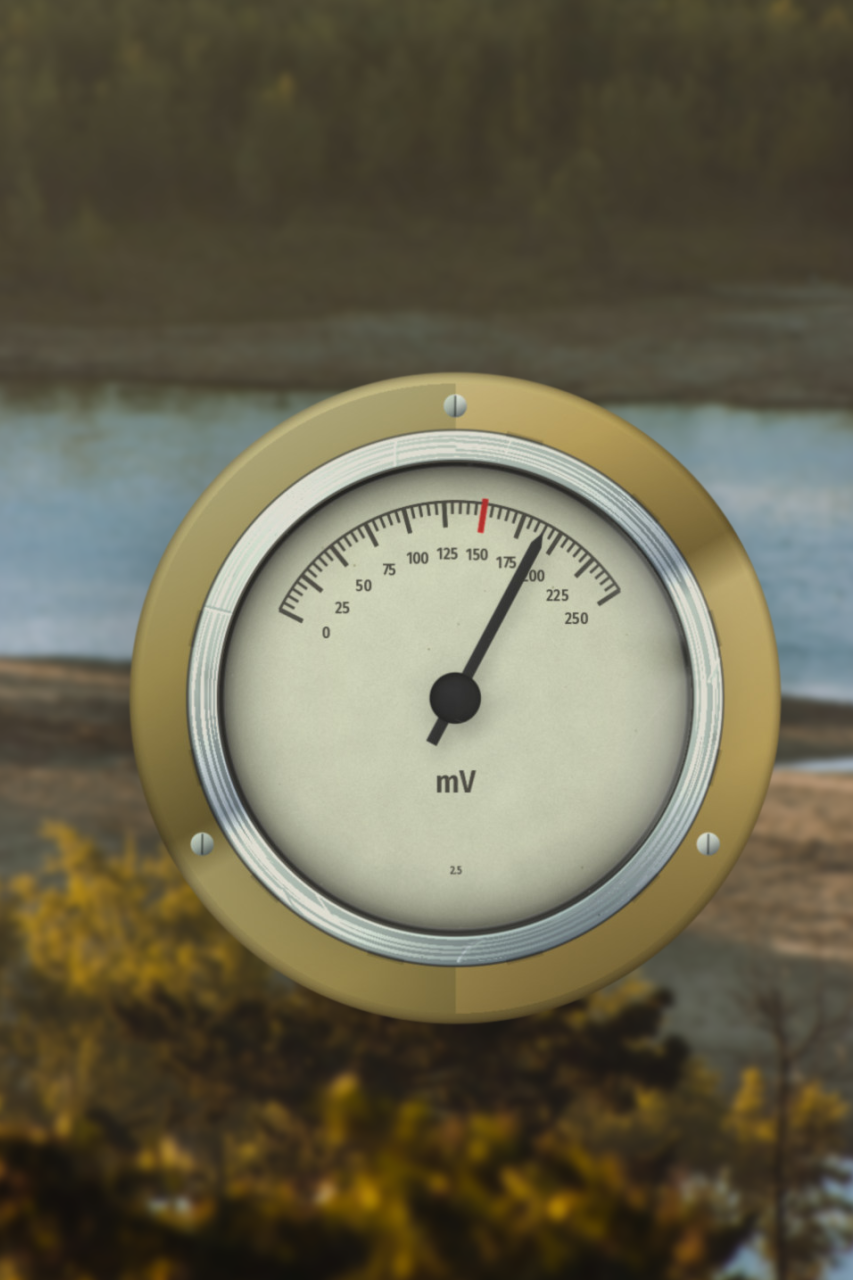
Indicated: 190 (mV)
